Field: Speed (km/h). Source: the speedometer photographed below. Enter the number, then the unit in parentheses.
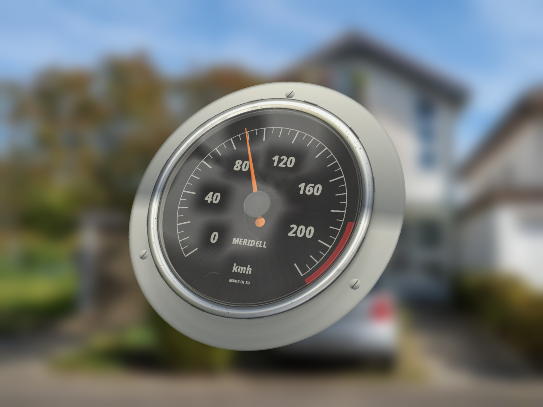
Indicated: 90 (km/h)
